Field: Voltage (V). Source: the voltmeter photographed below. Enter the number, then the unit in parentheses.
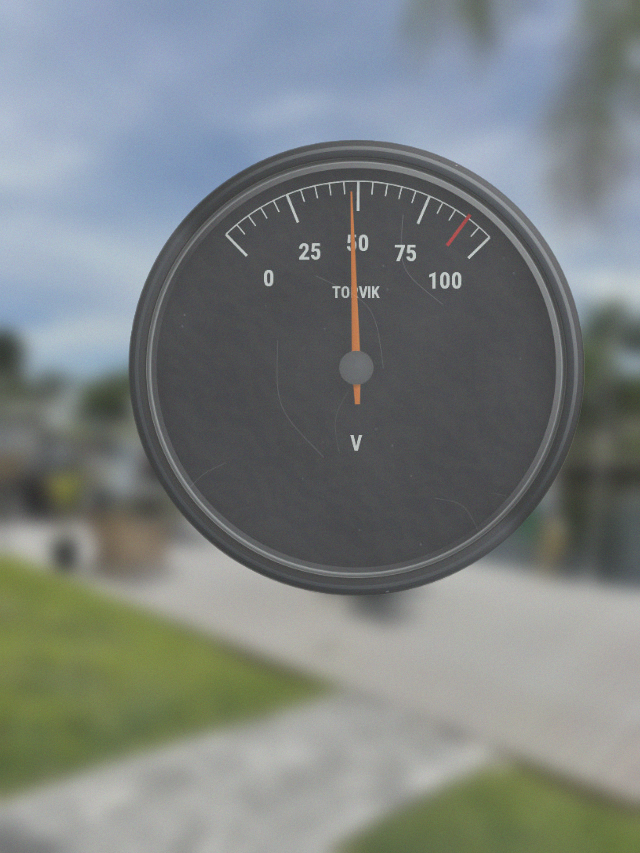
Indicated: 47.5 (V)
